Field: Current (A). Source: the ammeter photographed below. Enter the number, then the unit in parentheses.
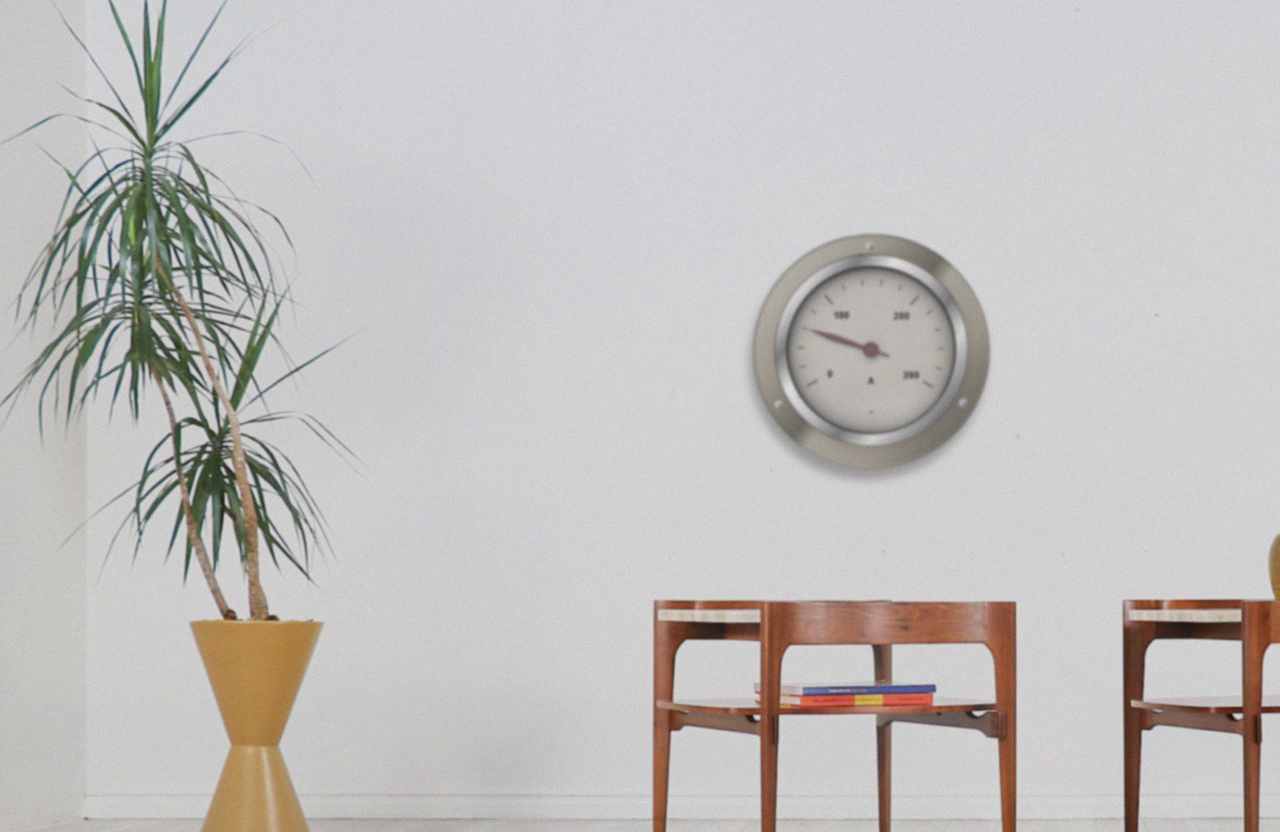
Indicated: 60 (A)
